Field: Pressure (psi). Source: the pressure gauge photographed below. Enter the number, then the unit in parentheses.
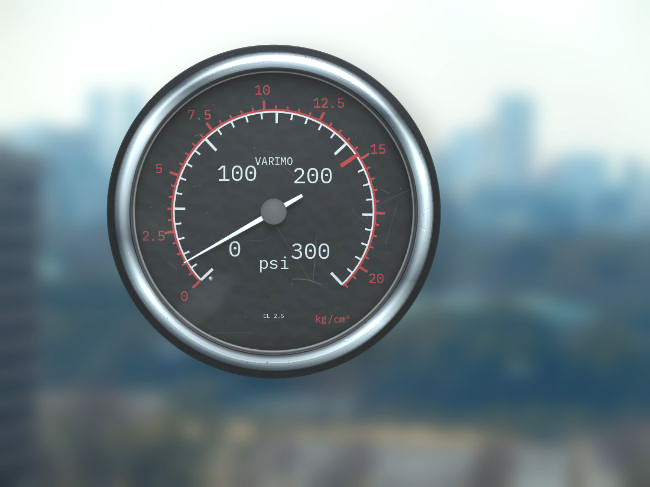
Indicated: 15 (psi)
